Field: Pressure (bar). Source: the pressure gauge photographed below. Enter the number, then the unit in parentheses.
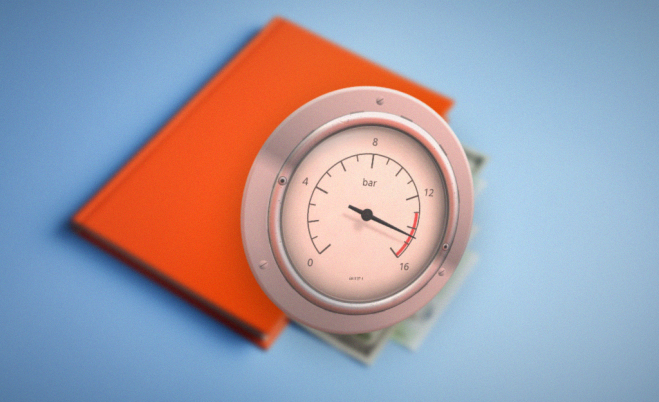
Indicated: 14.5 (bar)
